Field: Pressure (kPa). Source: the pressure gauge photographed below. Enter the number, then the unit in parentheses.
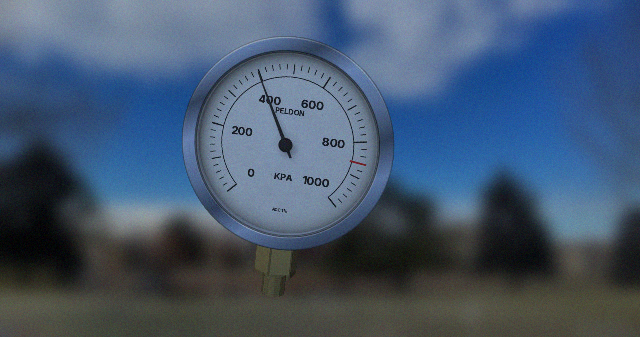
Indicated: 400 (kPa)
